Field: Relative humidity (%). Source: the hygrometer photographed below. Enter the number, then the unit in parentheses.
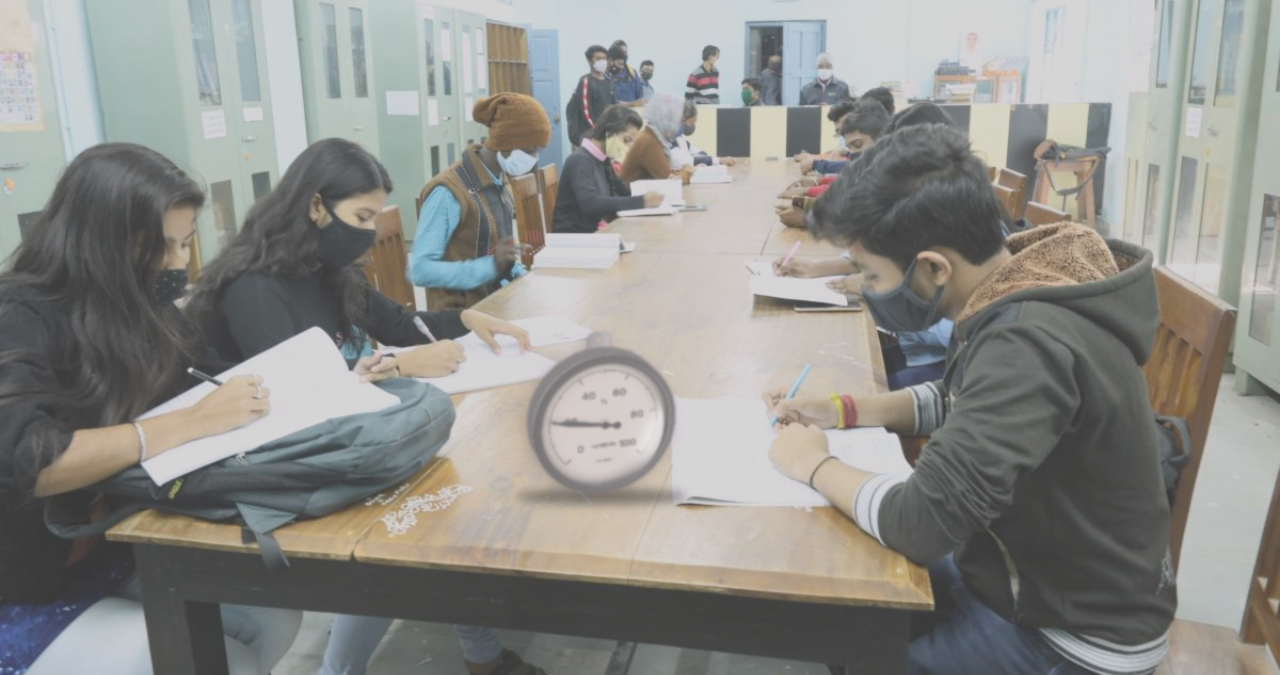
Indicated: 20 (%)
